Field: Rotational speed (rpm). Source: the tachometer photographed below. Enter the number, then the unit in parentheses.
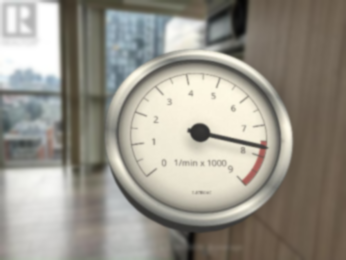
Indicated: 7750 (rpm)
